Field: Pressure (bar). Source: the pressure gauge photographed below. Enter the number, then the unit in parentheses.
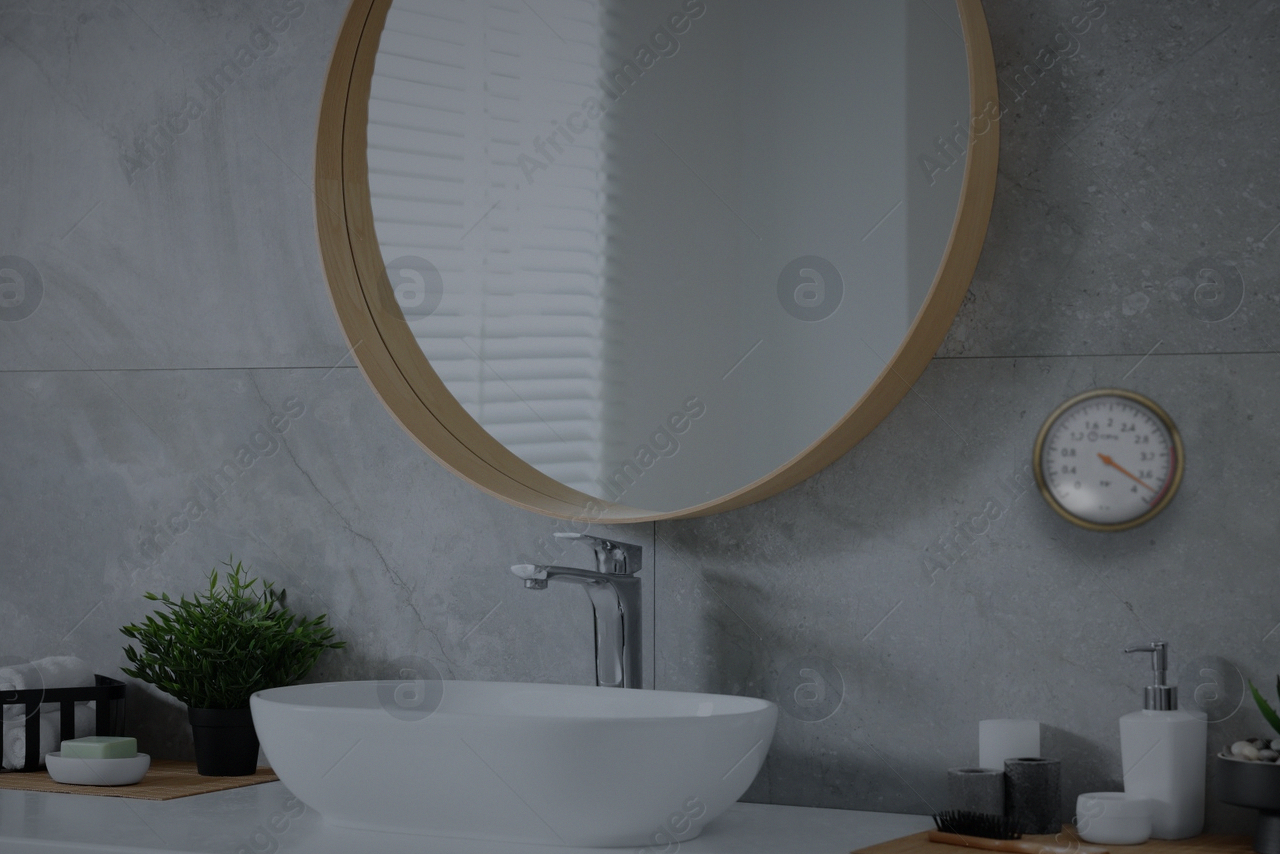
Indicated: 3.8 (bar)
